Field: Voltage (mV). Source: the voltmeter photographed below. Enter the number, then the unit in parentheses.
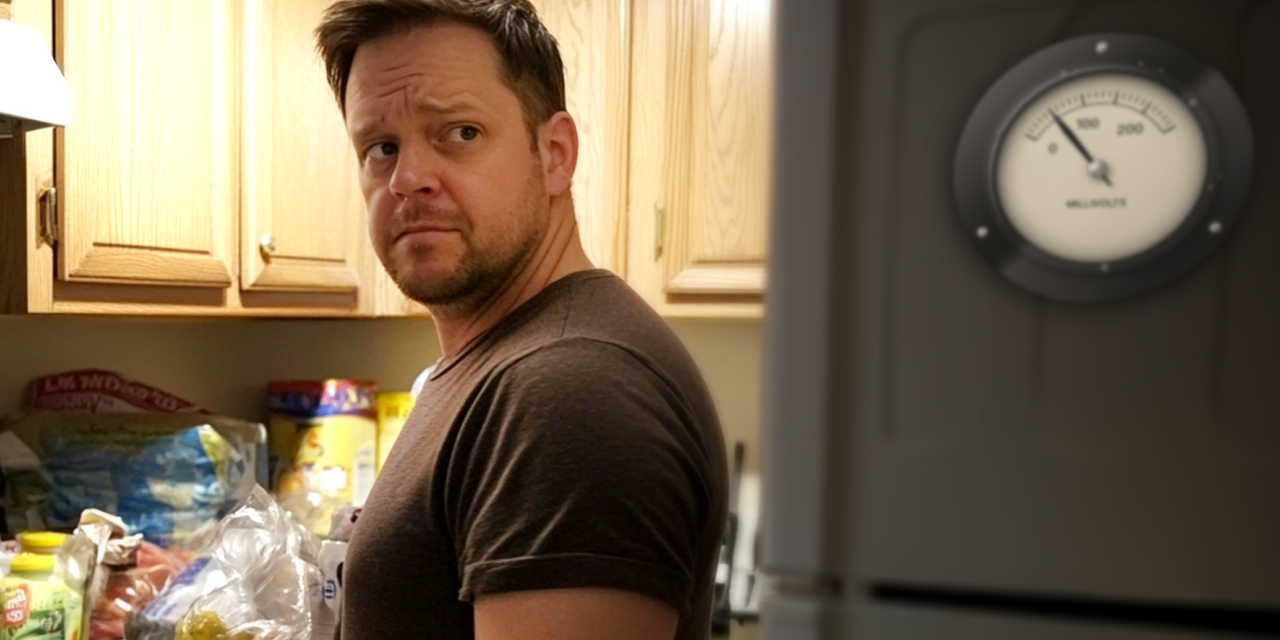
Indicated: 50 (mV)
